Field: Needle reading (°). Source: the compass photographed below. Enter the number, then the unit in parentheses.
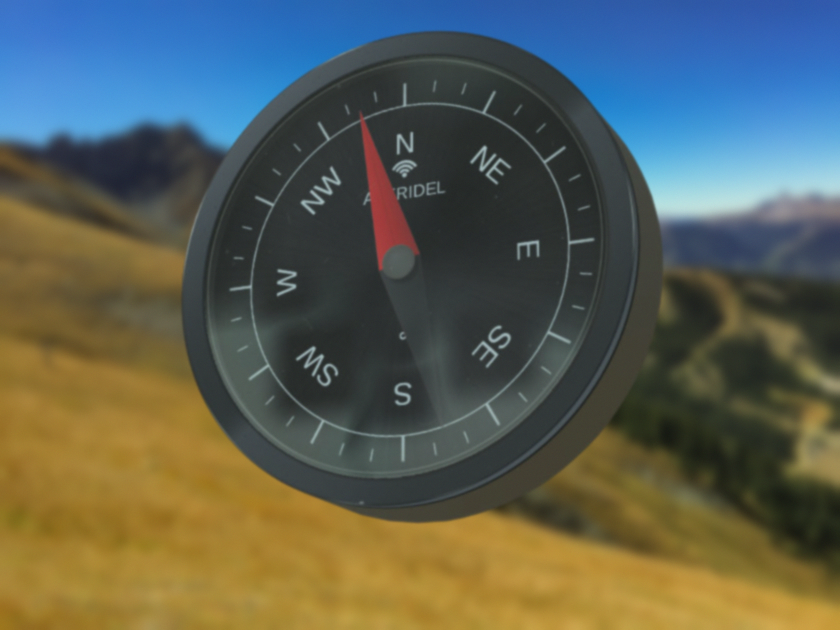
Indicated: 345 (°)
